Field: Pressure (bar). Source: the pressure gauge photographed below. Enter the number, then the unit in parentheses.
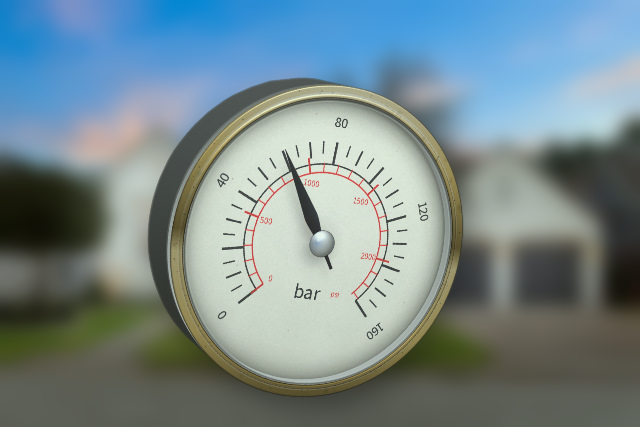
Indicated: 60 (bar)
